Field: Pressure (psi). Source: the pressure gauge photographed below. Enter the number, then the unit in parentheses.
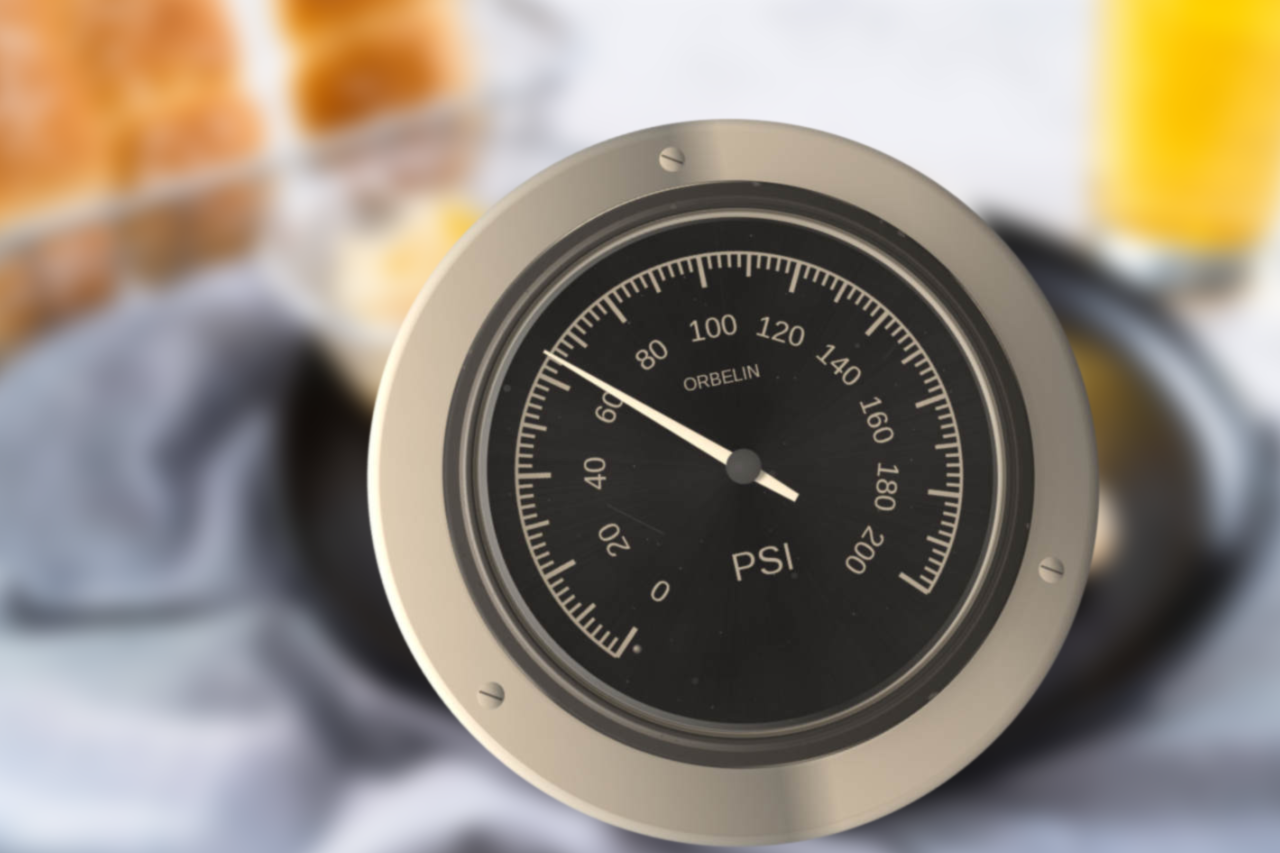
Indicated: 64 (psi)
